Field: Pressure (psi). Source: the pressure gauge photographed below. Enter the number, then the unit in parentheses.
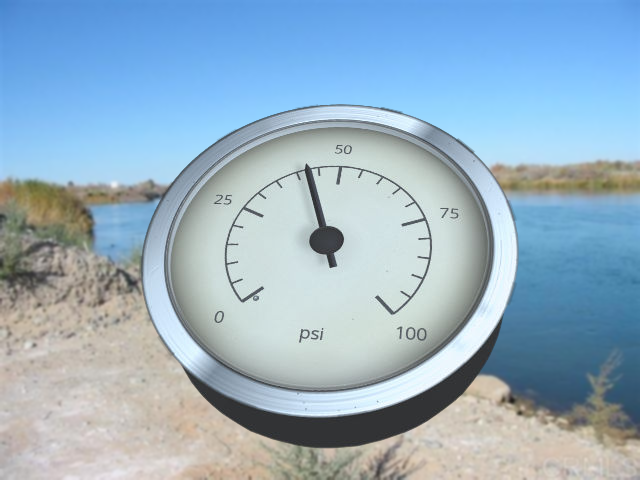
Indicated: 42.5 (psi)
